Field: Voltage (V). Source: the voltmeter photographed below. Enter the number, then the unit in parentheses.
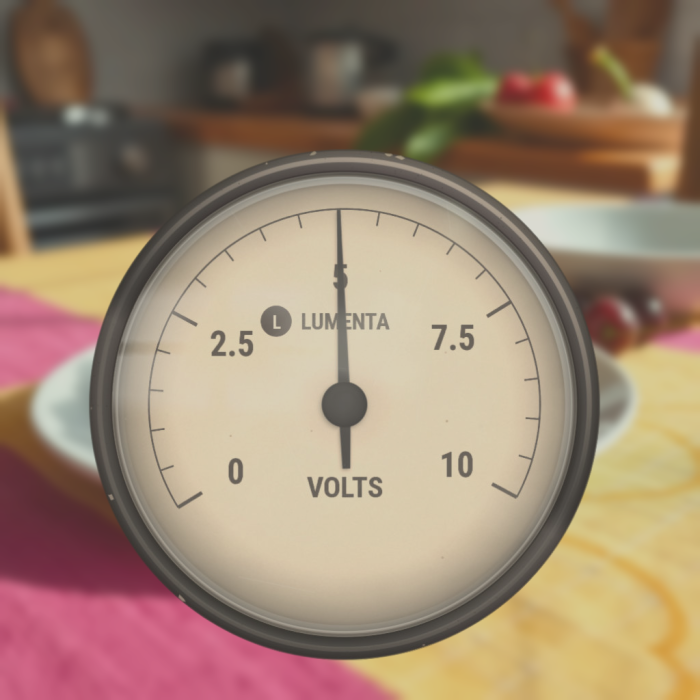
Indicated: 5 (V)
